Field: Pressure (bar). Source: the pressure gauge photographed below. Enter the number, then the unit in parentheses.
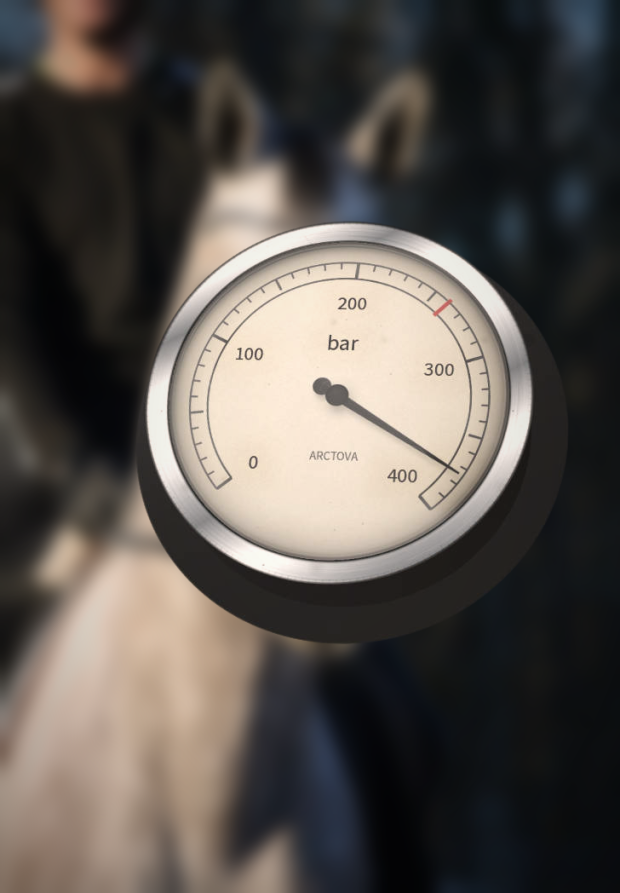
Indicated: 375 (bar)
